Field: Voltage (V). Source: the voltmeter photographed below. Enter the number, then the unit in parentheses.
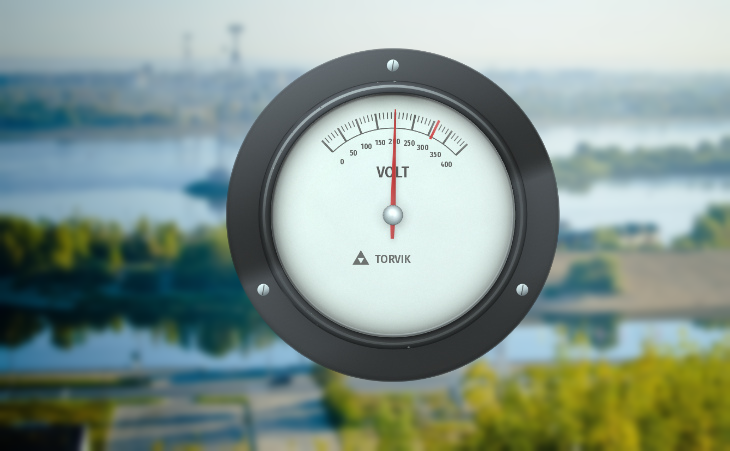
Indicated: 200 (V)
